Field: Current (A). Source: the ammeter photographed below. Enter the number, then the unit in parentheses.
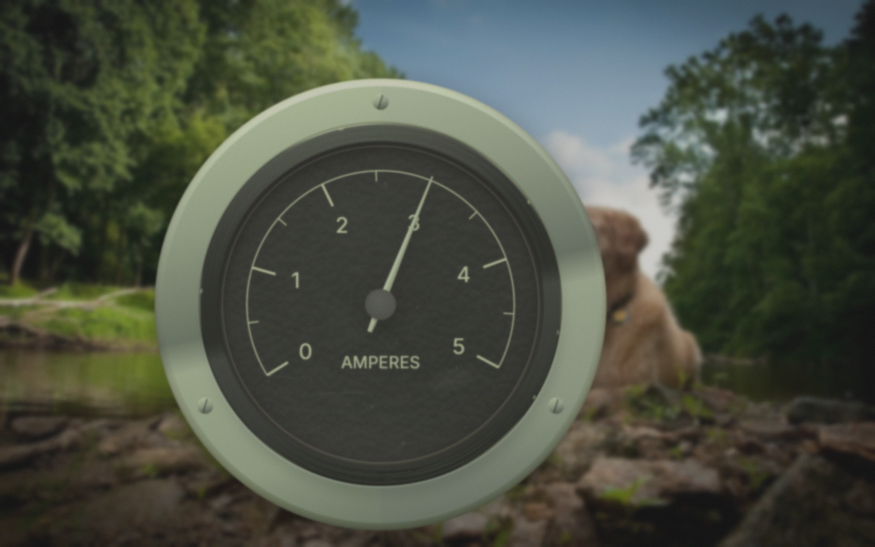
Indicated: 3 (A)
